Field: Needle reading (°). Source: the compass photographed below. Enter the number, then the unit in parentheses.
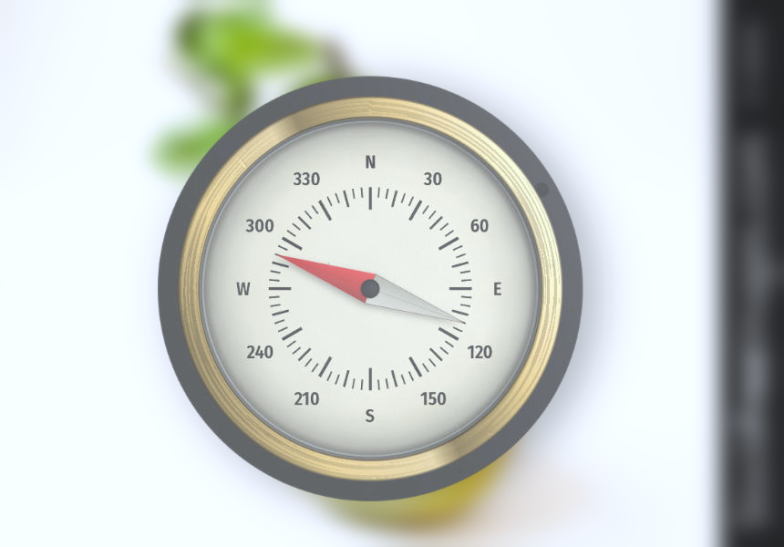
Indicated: 290 (°)
